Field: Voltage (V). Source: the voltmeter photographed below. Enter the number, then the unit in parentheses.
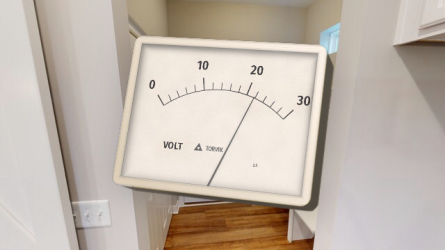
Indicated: 22 (V)
